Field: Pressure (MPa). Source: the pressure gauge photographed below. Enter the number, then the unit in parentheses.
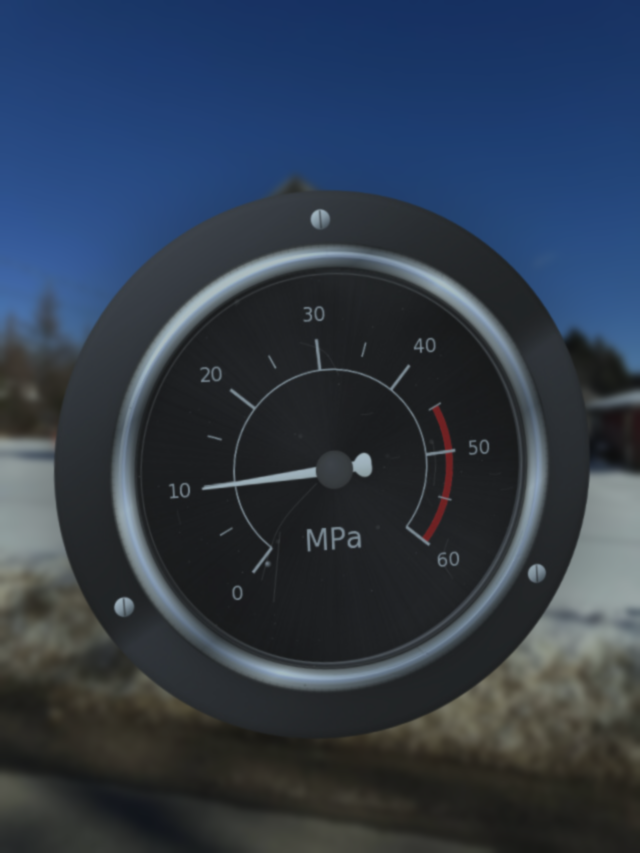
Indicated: 10 (MPa)
